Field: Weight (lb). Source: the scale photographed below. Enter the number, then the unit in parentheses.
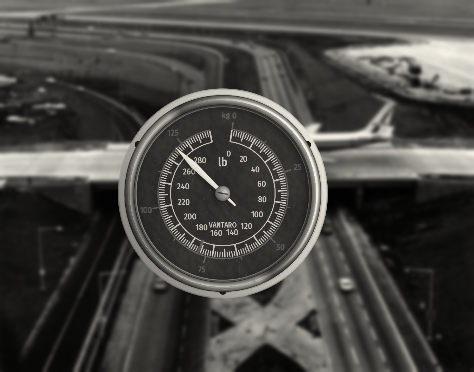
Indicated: 270 (lb)
